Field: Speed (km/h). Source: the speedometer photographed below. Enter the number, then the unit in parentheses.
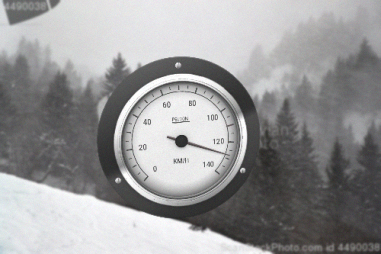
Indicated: 127.5 (km/h)
